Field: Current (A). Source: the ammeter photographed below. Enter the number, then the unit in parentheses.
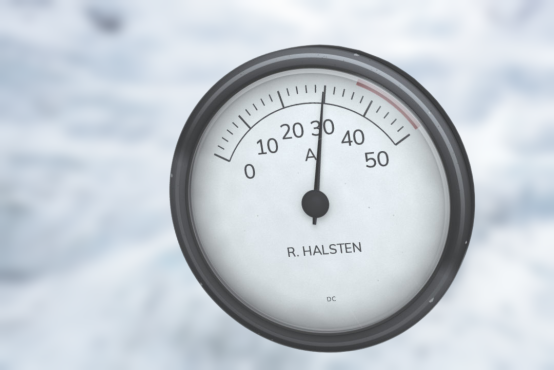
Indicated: 30 (A)
